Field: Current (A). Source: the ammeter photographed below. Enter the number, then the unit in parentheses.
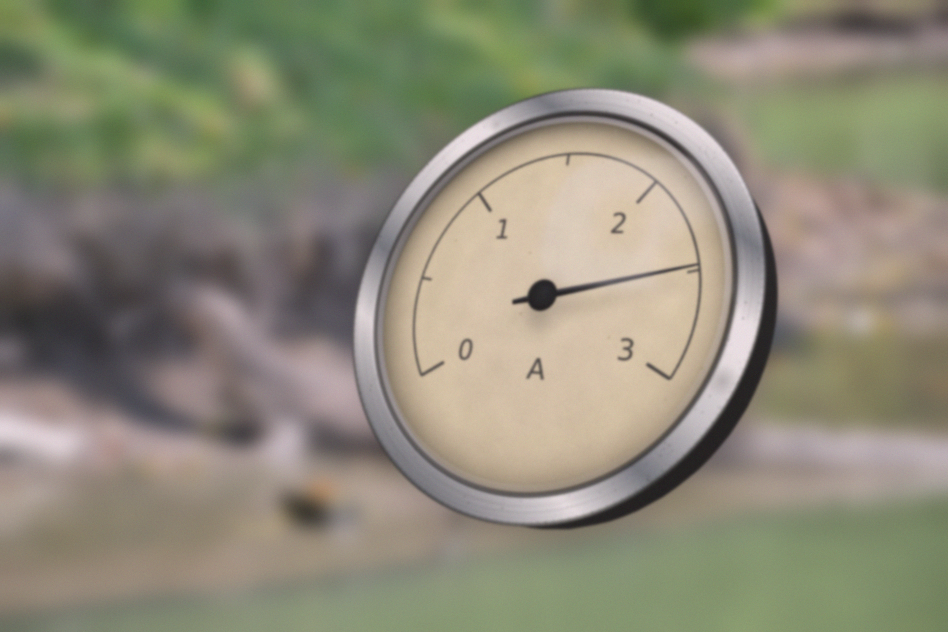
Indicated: 2.5 (A)
